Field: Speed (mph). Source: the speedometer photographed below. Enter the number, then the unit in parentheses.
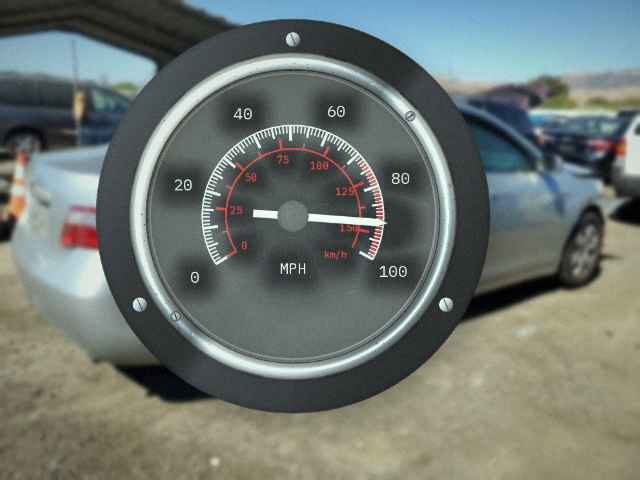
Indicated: 90 (mph)
